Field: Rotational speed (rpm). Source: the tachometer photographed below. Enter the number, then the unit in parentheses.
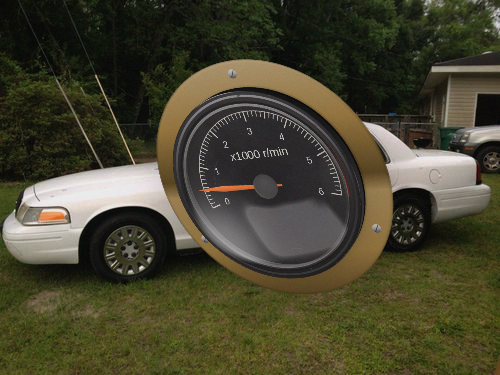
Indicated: 500 (rpm)
